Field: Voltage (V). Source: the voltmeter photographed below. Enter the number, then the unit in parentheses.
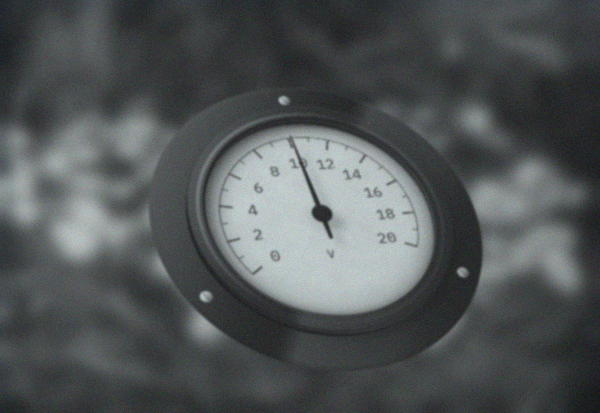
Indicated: 10 (V)
